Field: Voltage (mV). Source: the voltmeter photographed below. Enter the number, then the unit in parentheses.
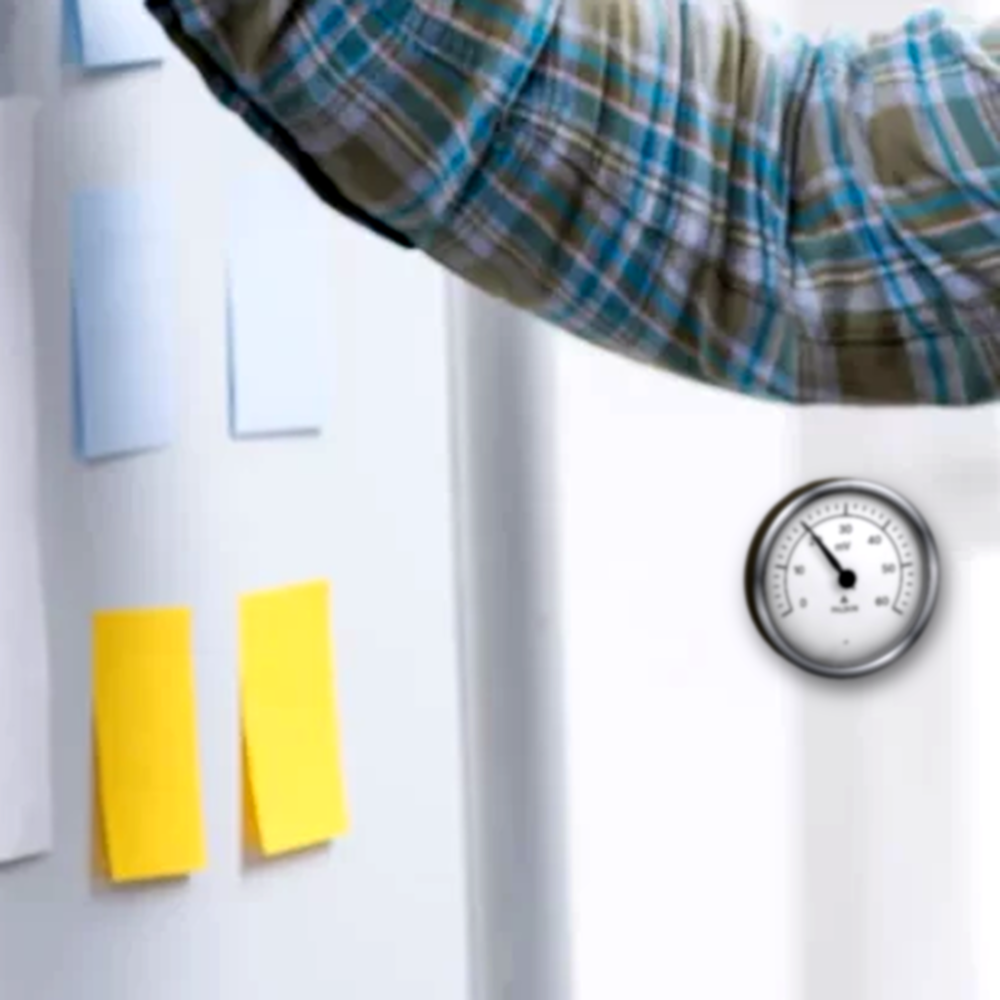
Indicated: 20 (mV)
